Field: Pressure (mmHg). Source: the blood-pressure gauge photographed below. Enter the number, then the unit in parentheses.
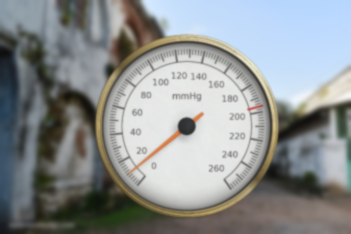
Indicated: 10 (mmHg)
